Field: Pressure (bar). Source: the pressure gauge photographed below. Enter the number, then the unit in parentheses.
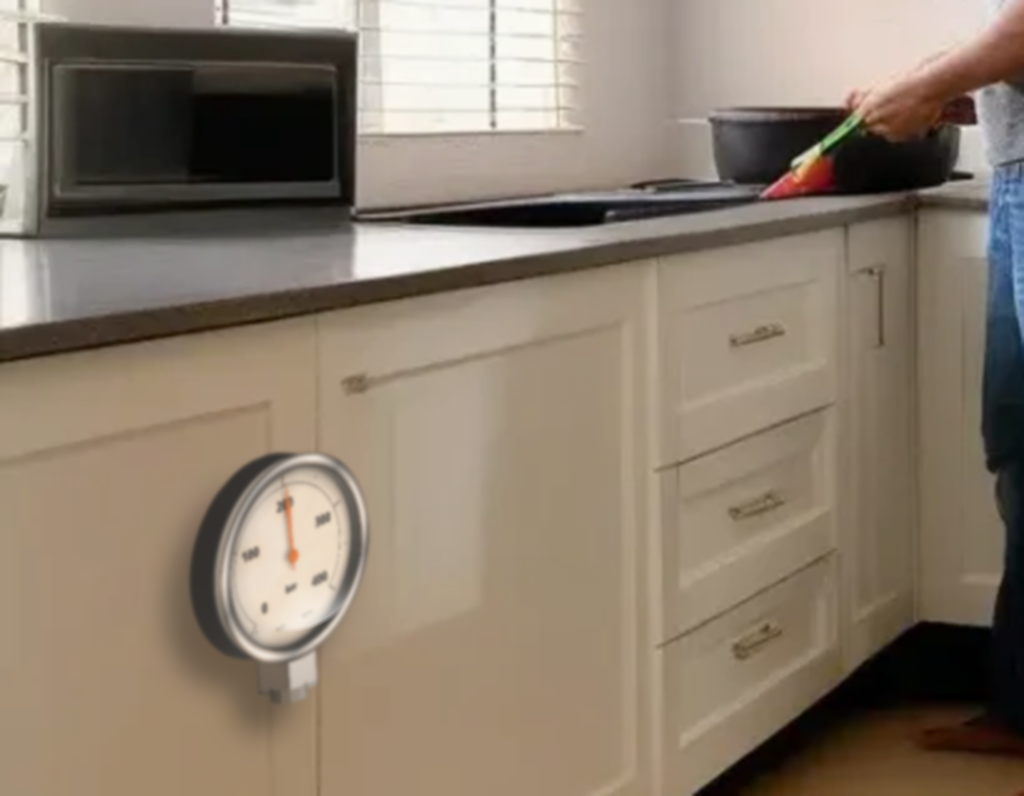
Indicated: 200 (bar)
